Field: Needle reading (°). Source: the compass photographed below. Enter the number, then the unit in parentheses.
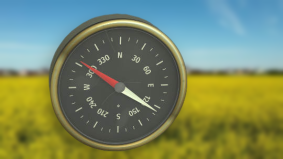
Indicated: 305 (°)
